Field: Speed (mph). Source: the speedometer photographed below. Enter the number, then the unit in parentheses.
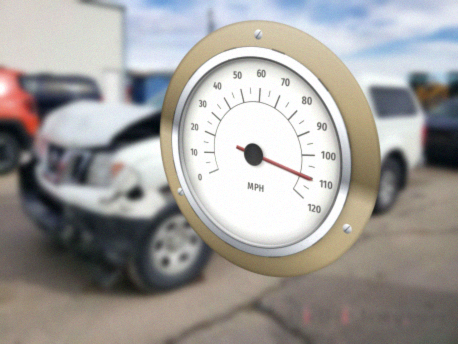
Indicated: 110 (mph)
